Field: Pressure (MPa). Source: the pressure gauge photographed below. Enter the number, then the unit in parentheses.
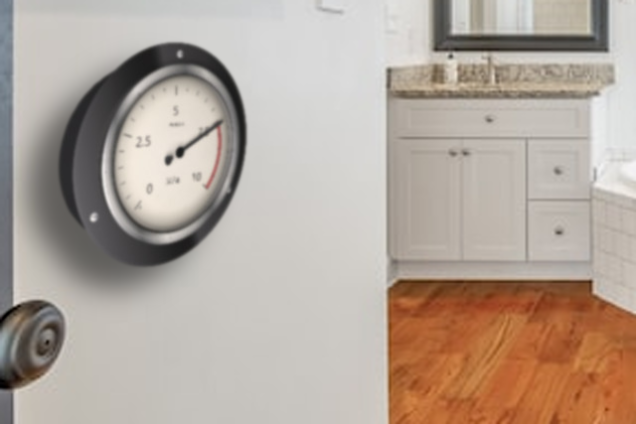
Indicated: 7.5 (MPa)
